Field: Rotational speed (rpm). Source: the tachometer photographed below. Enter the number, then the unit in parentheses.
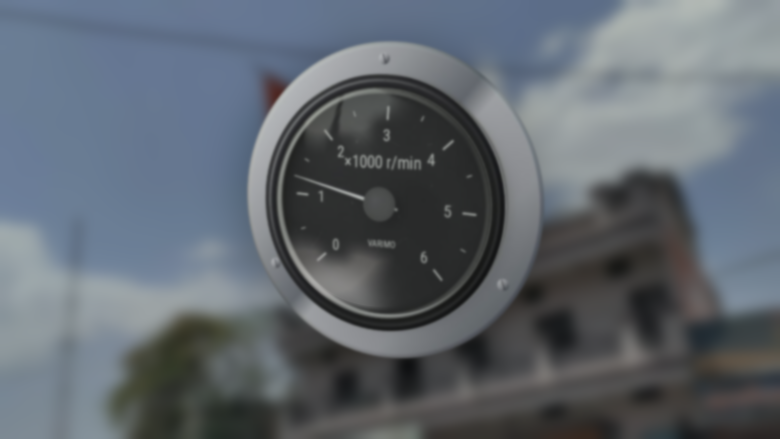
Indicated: 1250 (rpm)
